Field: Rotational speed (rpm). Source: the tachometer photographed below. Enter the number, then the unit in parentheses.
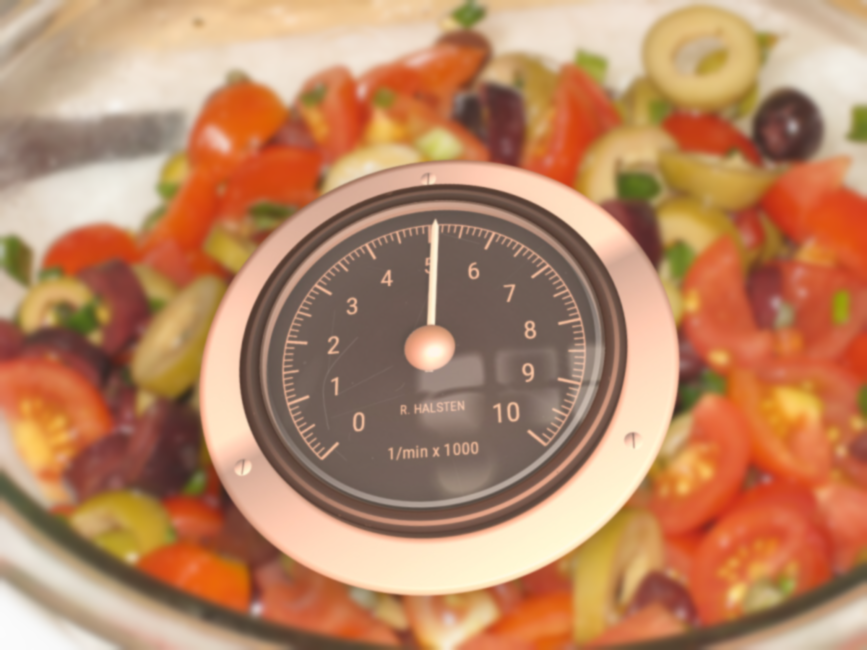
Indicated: 5100 (rpm)
